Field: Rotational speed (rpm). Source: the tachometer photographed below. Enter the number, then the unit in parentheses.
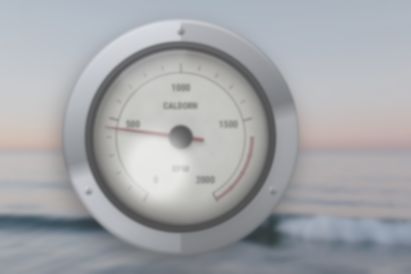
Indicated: 450 (rpm)
